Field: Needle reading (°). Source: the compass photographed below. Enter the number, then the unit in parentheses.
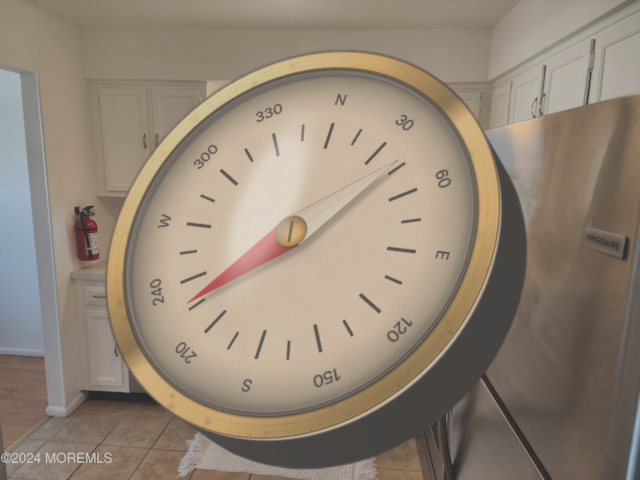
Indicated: 225 (°)
